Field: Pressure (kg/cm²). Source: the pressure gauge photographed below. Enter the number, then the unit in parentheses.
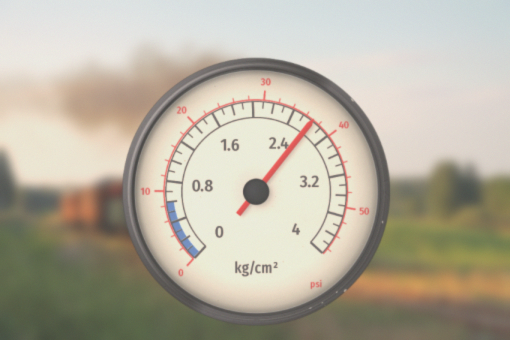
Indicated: 2.6 (kg/cm²)
